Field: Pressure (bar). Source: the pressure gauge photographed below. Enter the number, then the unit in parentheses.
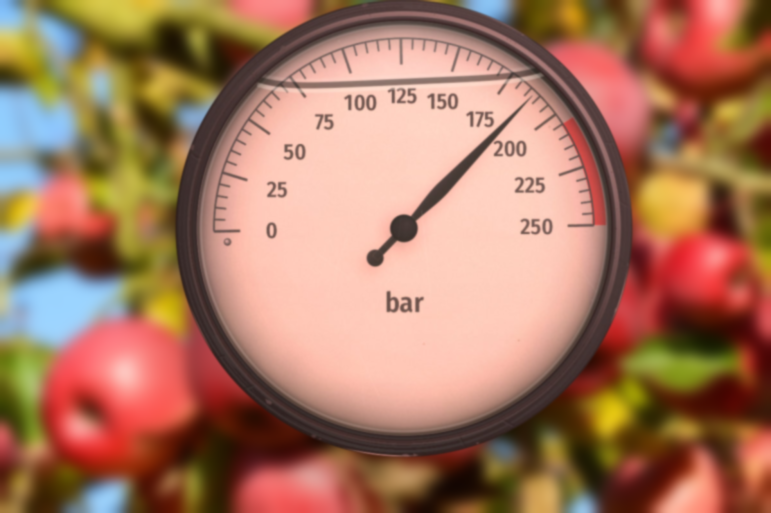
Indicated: 187.5 (bar)
